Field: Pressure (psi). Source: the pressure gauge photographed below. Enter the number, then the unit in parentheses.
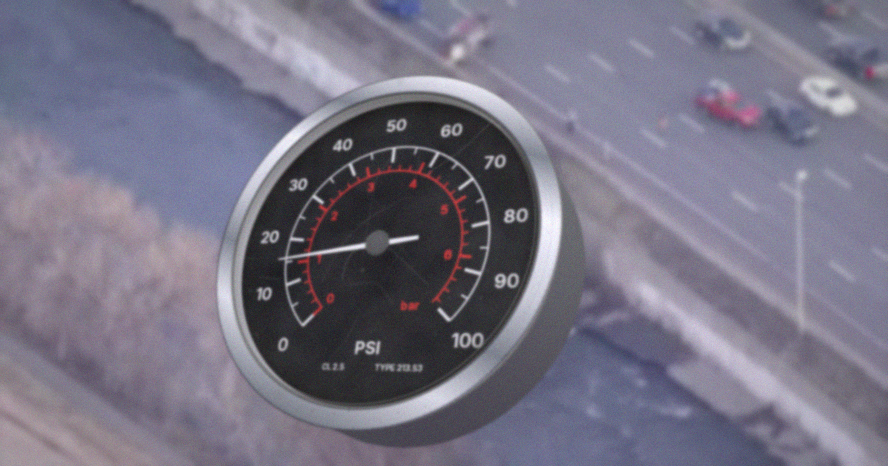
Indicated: 15 (psi)
